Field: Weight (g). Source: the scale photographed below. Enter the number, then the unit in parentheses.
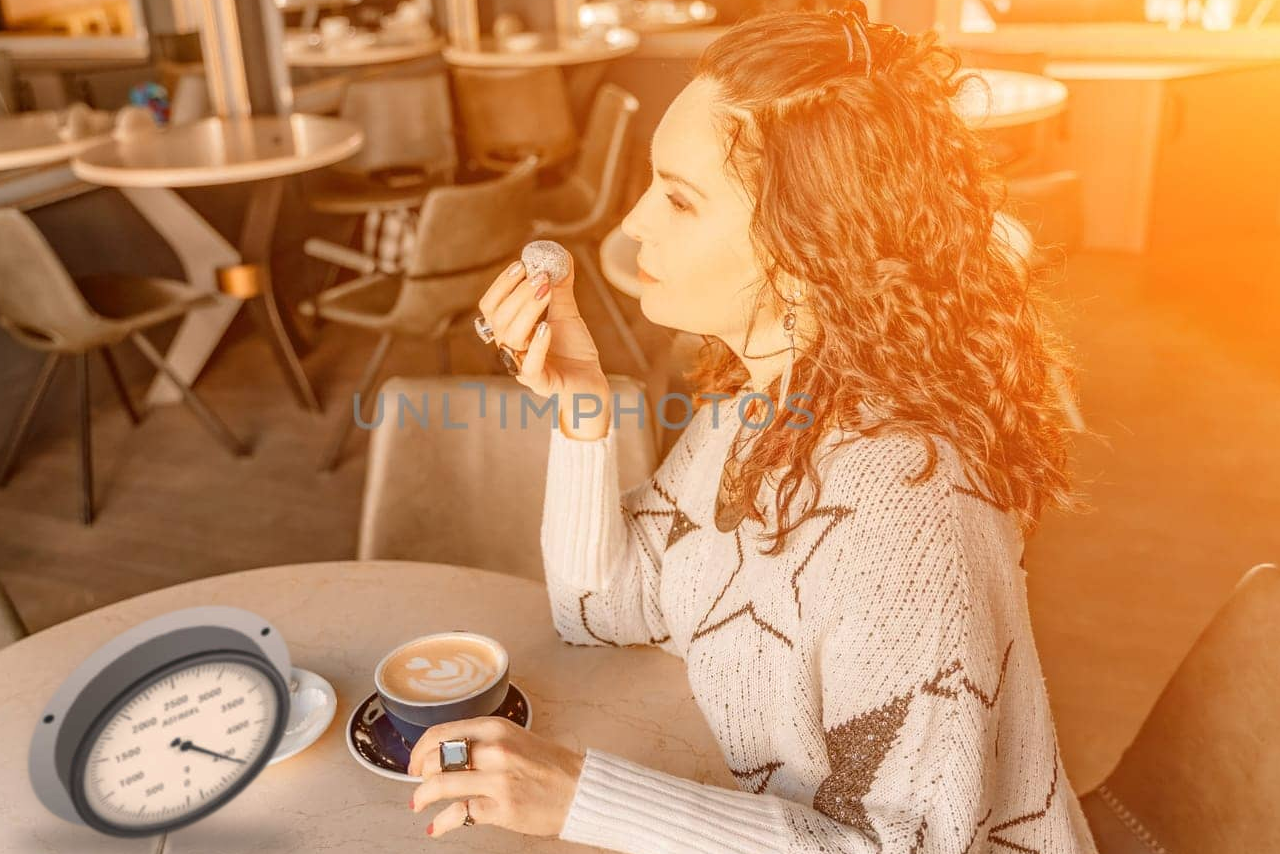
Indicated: 4500 (g)
